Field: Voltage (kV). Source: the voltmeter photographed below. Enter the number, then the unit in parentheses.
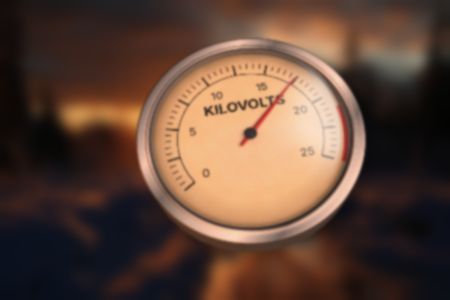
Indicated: 17.5 (kV)
